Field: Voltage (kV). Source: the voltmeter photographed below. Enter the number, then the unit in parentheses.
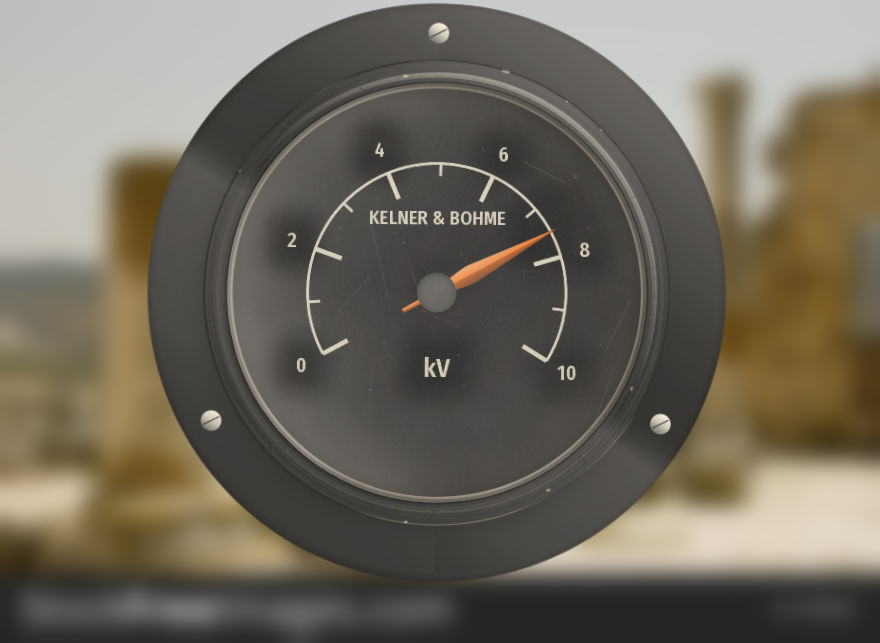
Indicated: 7.5 (kV)
